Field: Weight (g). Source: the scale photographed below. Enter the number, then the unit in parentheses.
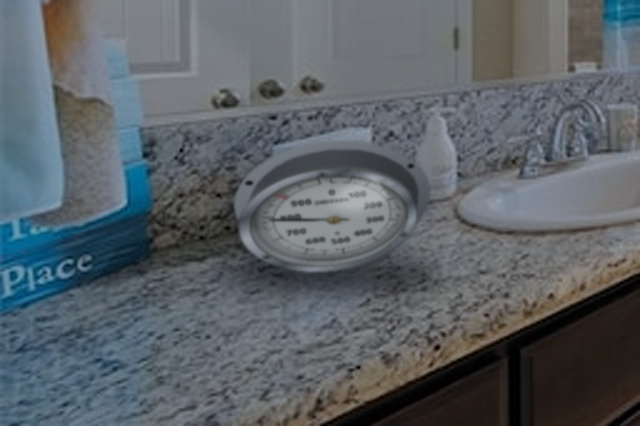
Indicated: 800 (g)
